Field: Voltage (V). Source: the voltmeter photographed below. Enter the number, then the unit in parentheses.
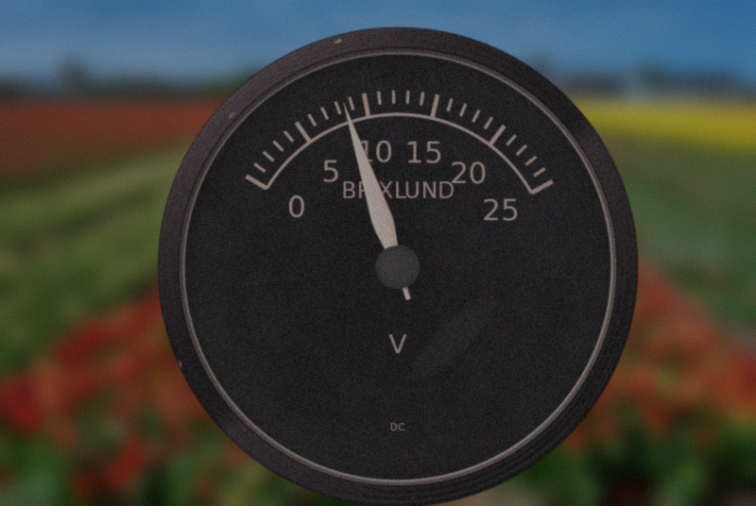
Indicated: 8.5 (V)
